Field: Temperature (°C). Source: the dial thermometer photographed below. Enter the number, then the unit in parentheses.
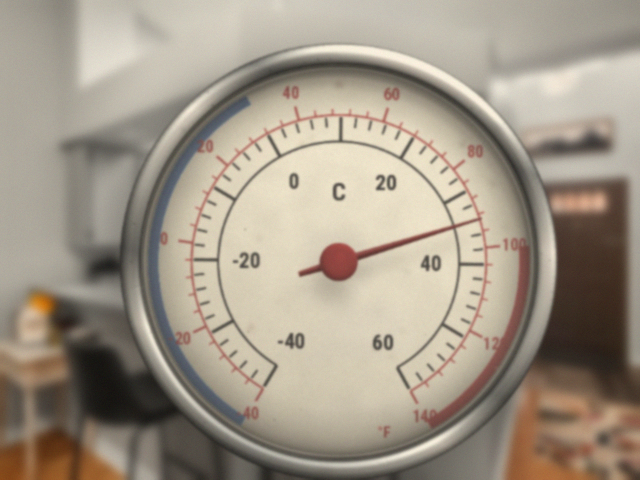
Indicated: 34 (°C)
